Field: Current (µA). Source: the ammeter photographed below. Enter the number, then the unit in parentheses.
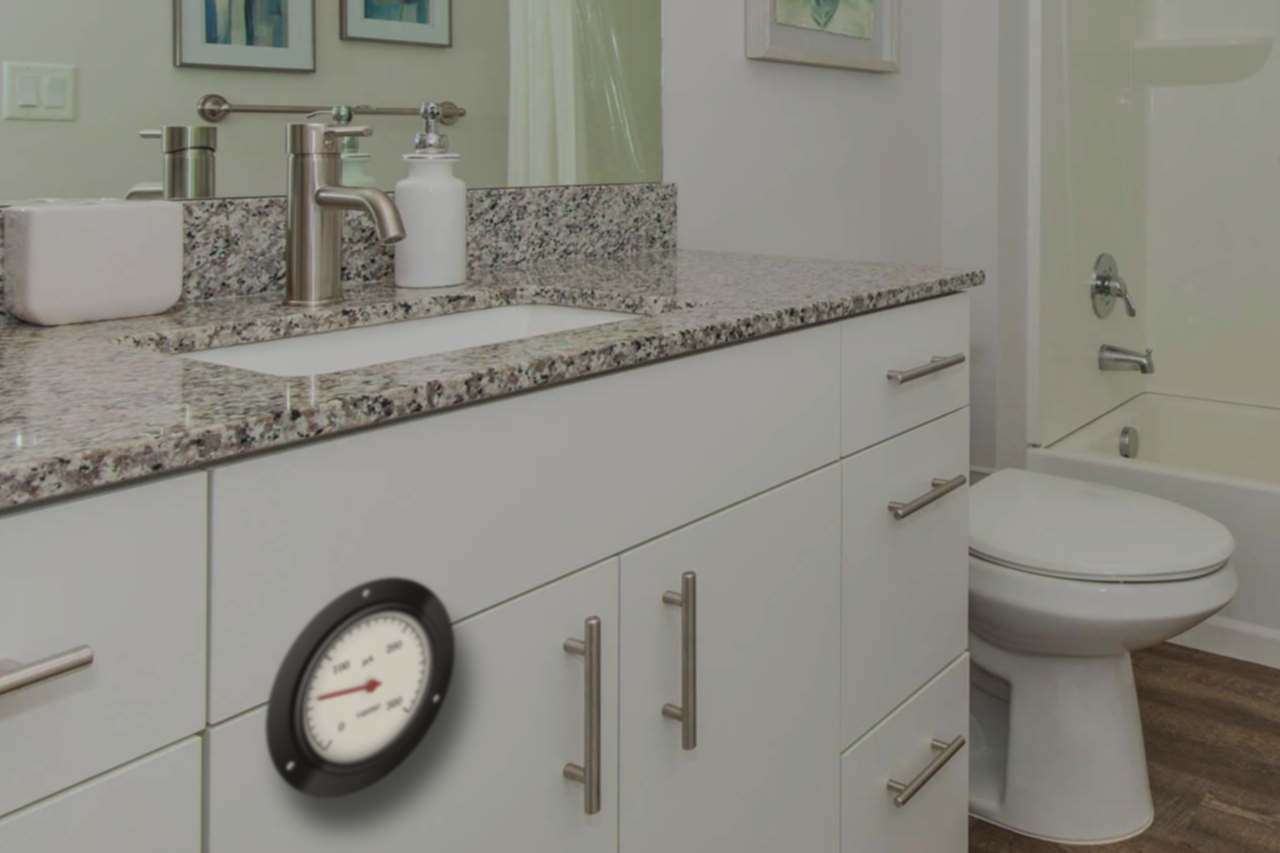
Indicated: 60 (µA)
